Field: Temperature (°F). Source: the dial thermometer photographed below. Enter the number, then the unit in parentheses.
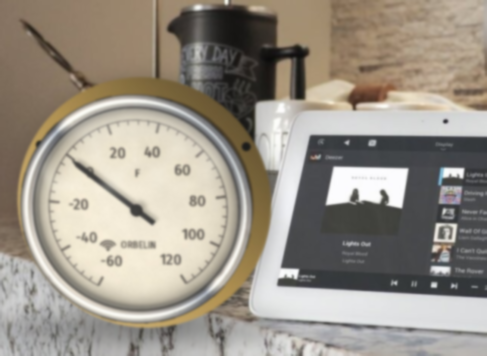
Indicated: 0 (°F)
